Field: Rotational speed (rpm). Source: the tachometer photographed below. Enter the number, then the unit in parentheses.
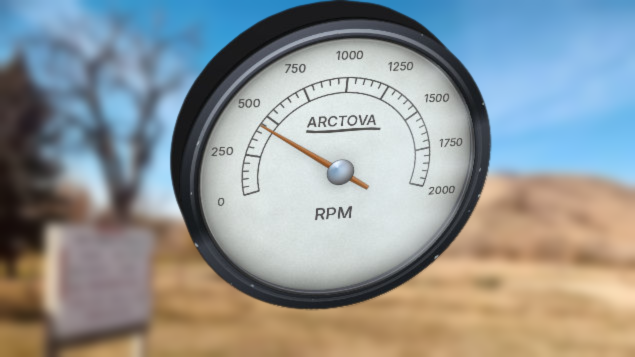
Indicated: 450 (rpm)
